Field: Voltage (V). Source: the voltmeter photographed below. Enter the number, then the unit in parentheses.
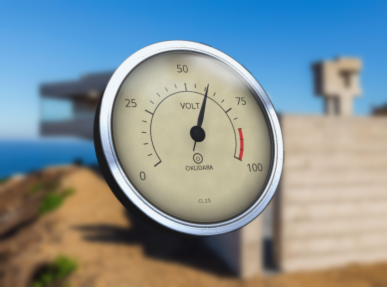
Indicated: 60 (V)
